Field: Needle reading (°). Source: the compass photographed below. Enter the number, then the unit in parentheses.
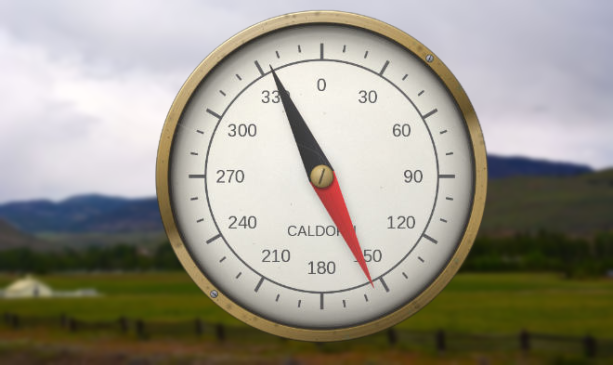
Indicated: 155 (°)
